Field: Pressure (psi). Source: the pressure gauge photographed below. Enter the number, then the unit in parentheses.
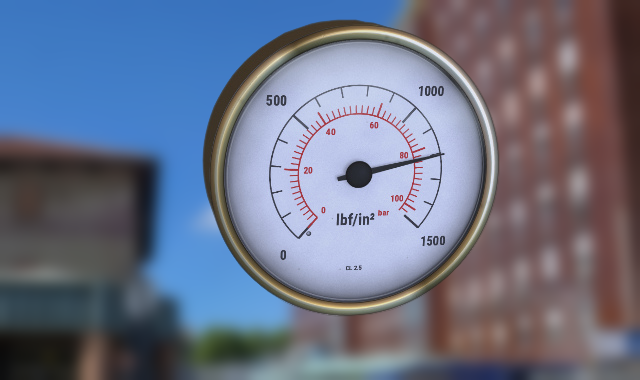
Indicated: 1200 (psi)
